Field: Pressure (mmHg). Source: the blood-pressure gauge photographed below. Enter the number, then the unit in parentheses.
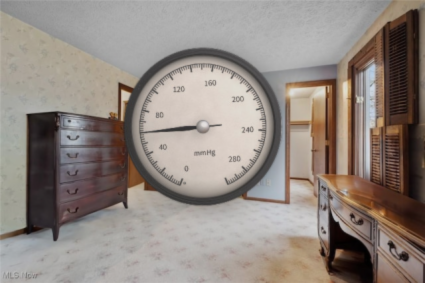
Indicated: 60 (mmHg)
